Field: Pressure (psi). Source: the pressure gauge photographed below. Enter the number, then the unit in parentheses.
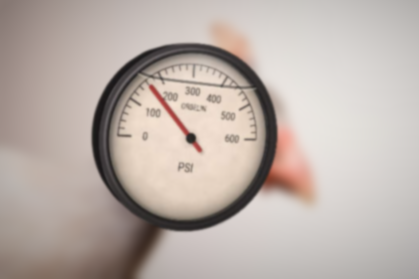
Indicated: 160 (psi)
